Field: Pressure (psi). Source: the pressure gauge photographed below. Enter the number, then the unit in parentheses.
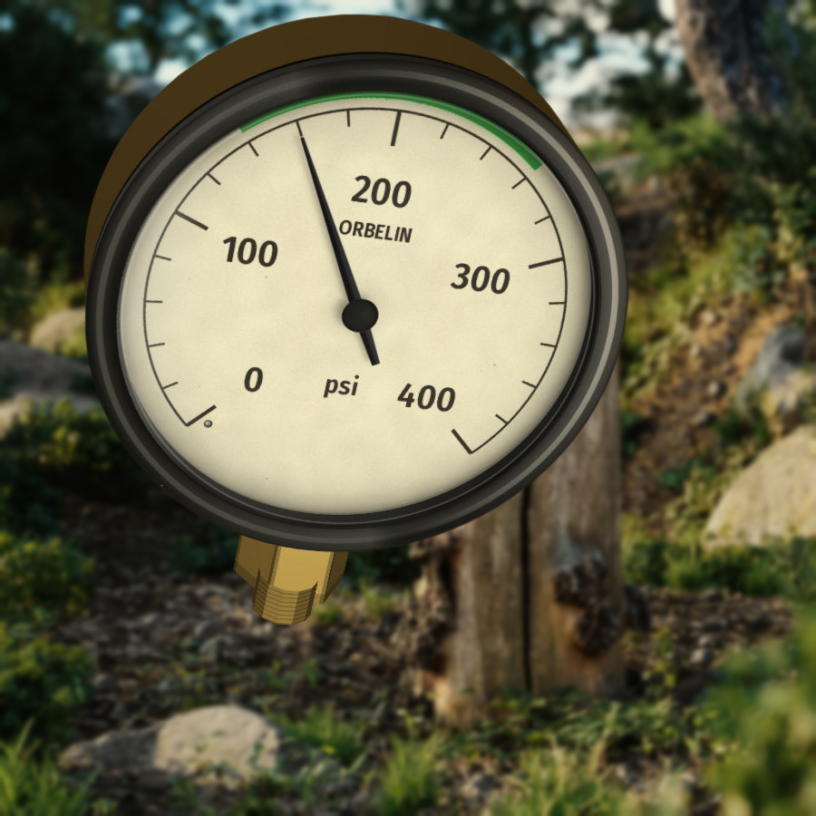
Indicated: 160 (psi)
